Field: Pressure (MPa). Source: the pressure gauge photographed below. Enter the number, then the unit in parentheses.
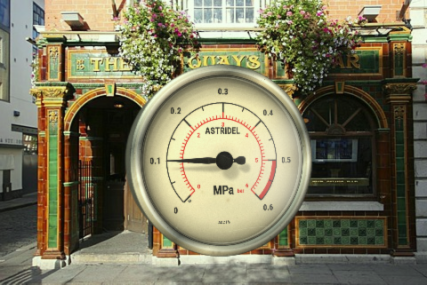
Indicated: 0.1 (MPa)
